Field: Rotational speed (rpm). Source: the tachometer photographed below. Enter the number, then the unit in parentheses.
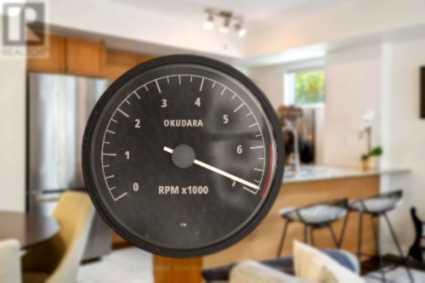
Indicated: 6875 (rpm)
